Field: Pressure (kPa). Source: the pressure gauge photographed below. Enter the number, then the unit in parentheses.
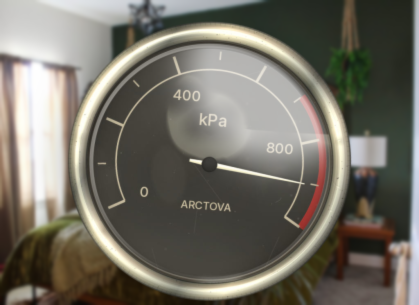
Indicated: 900 (kPa)
